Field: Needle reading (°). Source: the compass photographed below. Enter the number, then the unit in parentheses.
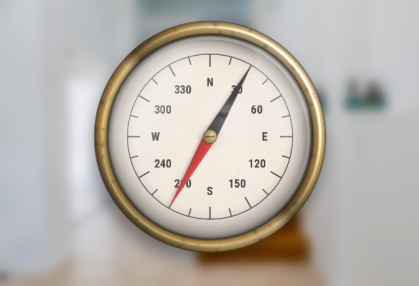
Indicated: 210 (°)
